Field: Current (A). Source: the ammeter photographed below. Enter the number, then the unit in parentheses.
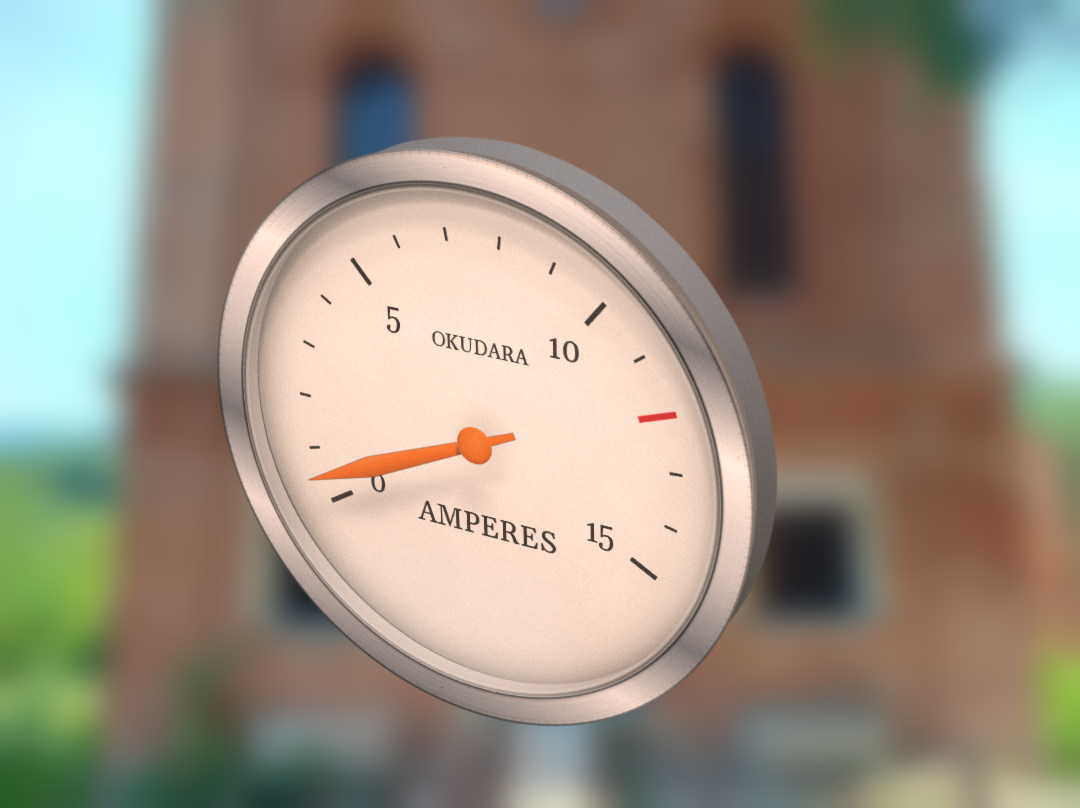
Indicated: 0.5 (A)
